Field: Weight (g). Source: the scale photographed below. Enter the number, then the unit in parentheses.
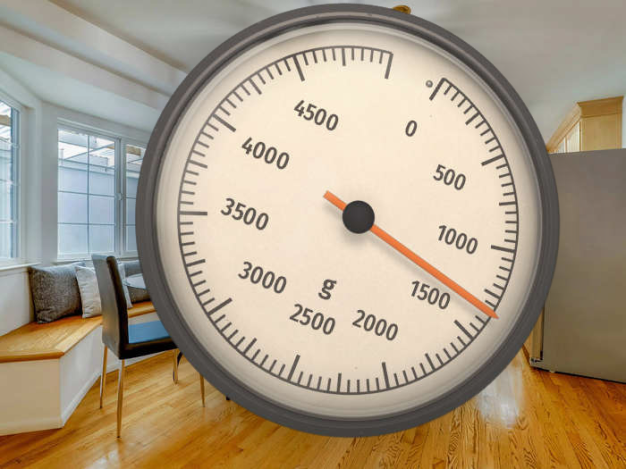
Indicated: 1350 (g)
